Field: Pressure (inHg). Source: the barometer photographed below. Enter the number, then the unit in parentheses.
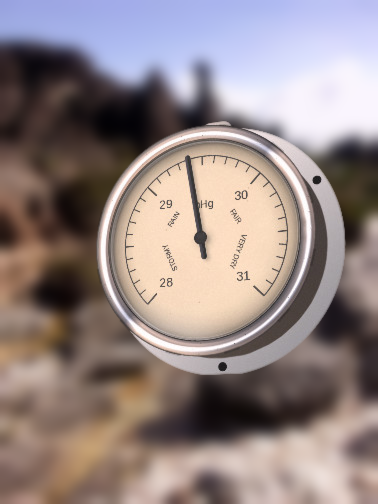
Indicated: 29.4 (inHg)
